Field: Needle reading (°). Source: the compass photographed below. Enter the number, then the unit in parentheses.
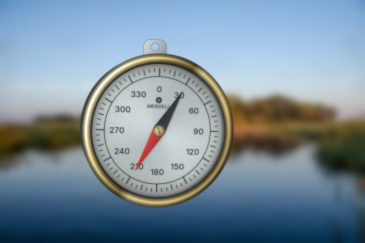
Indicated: 210 (°)
